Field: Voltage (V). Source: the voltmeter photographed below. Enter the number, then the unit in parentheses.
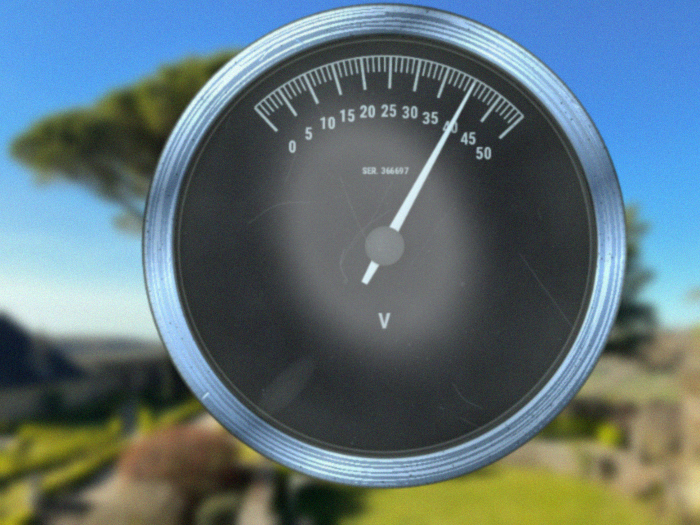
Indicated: 40 (V)
